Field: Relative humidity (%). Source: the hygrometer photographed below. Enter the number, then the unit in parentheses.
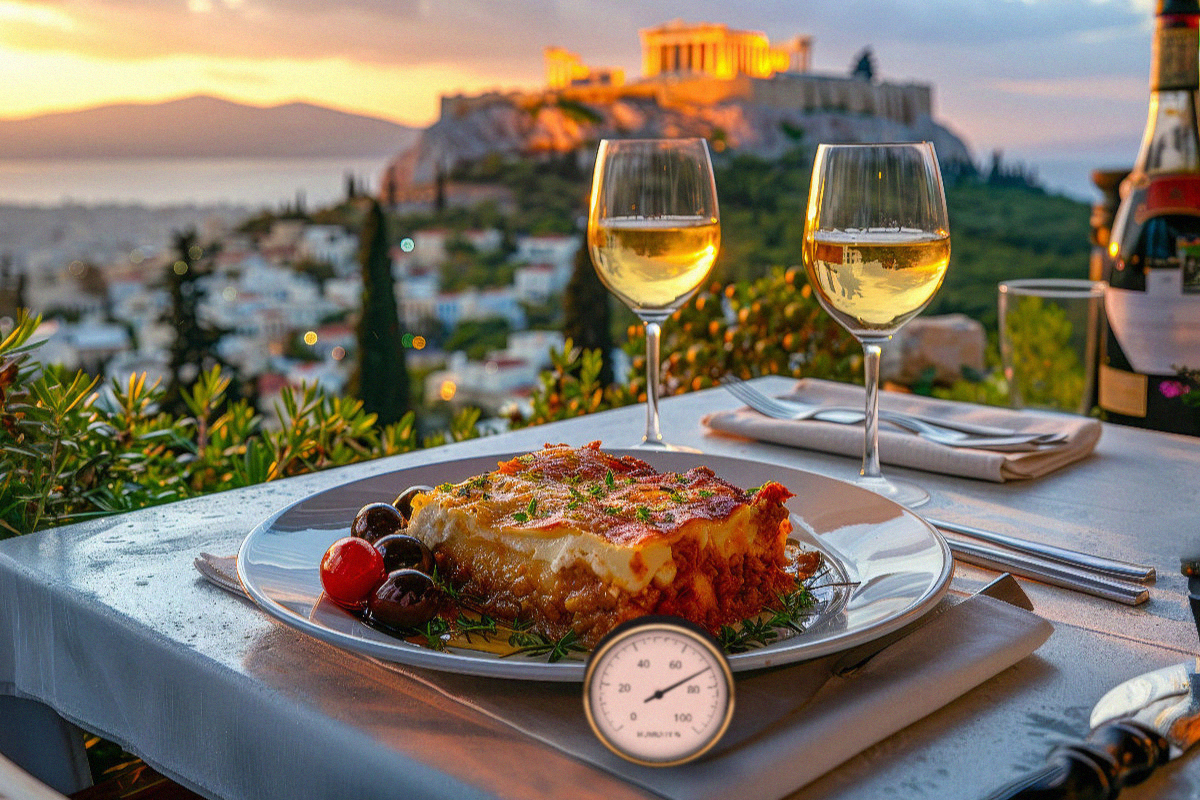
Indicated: 72 (%)
